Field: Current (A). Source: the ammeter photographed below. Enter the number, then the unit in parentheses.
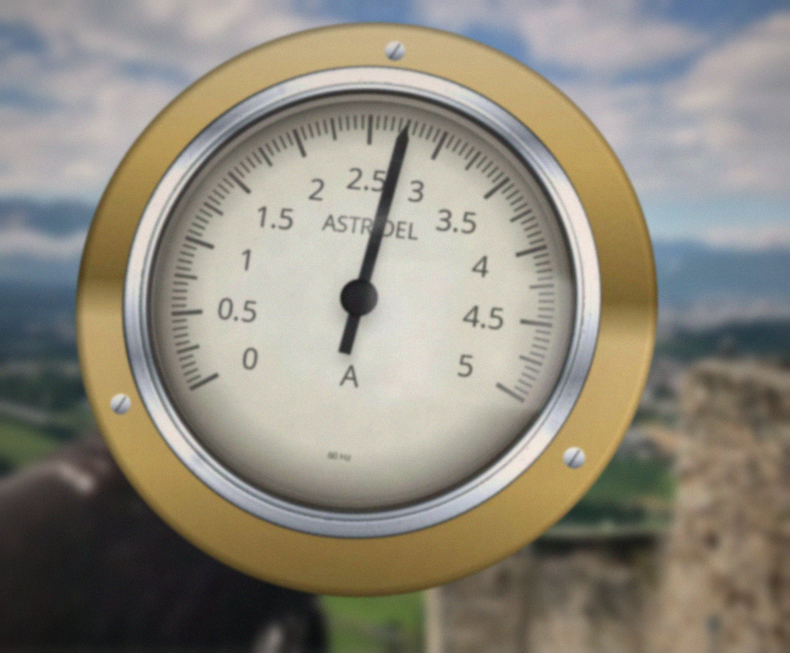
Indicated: 2.75 (A)
